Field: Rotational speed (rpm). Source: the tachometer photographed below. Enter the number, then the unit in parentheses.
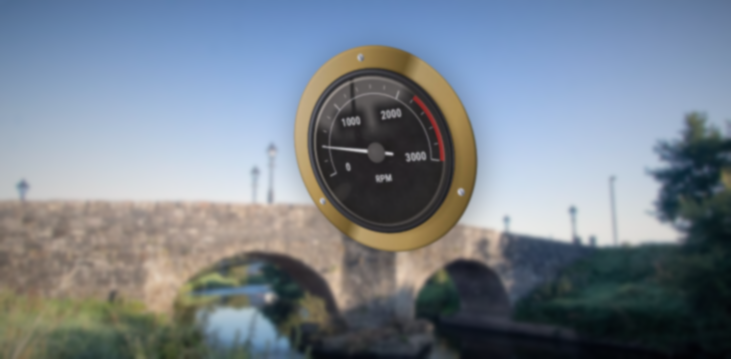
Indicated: 400 (rpm)
